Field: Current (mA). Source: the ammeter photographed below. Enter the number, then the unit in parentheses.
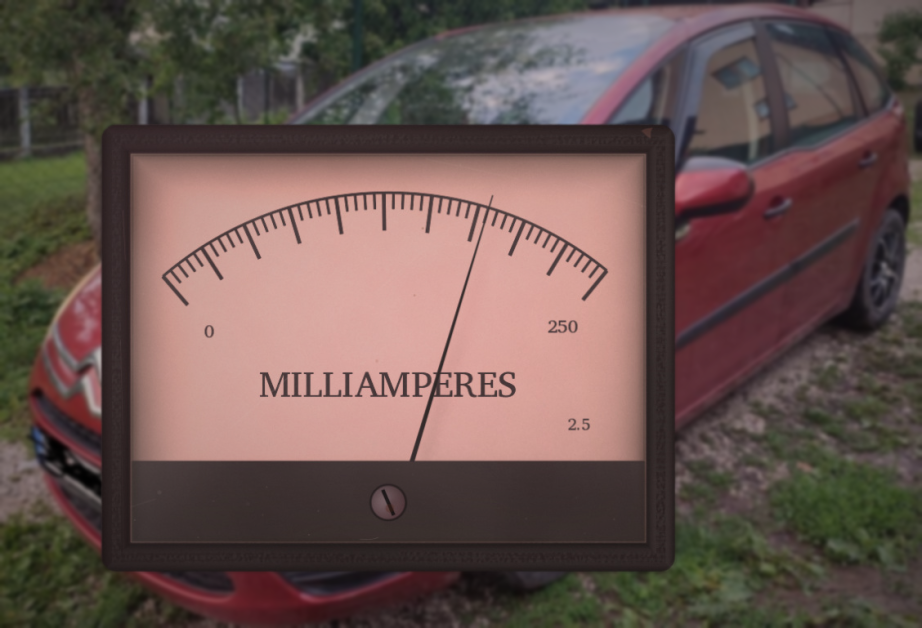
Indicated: 180 (mA)
